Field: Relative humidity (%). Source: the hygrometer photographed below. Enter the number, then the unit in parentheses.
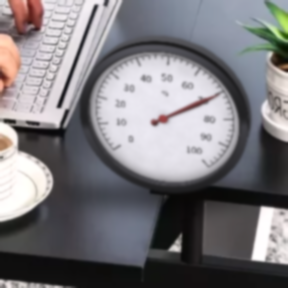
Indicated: 70 (%)
